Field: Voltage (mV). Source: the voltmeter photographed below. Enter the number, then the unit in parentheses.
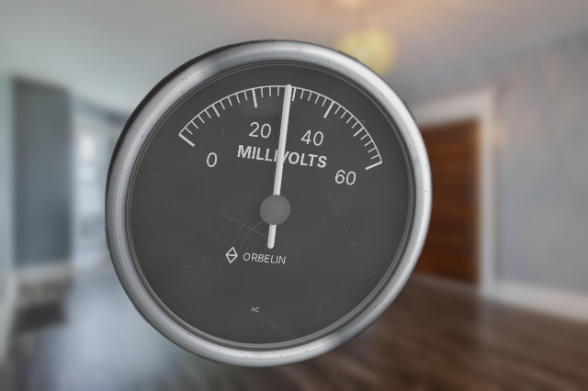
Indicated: 28 (mV)
